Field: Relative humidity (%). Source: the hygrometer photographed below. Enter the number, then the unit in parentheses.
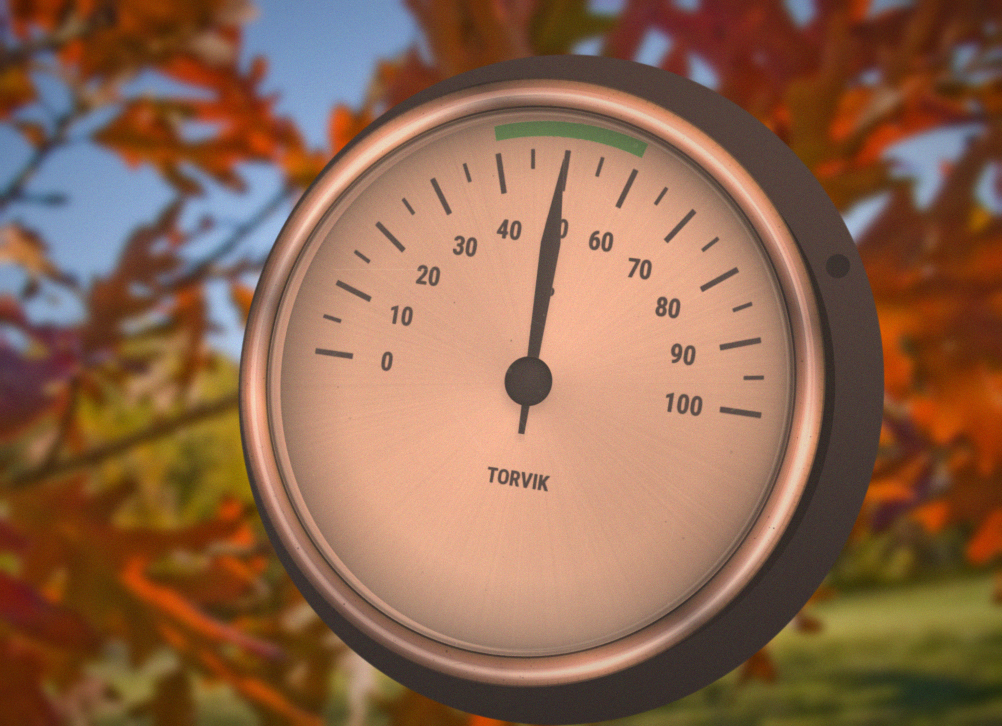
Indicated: 50 (%)
